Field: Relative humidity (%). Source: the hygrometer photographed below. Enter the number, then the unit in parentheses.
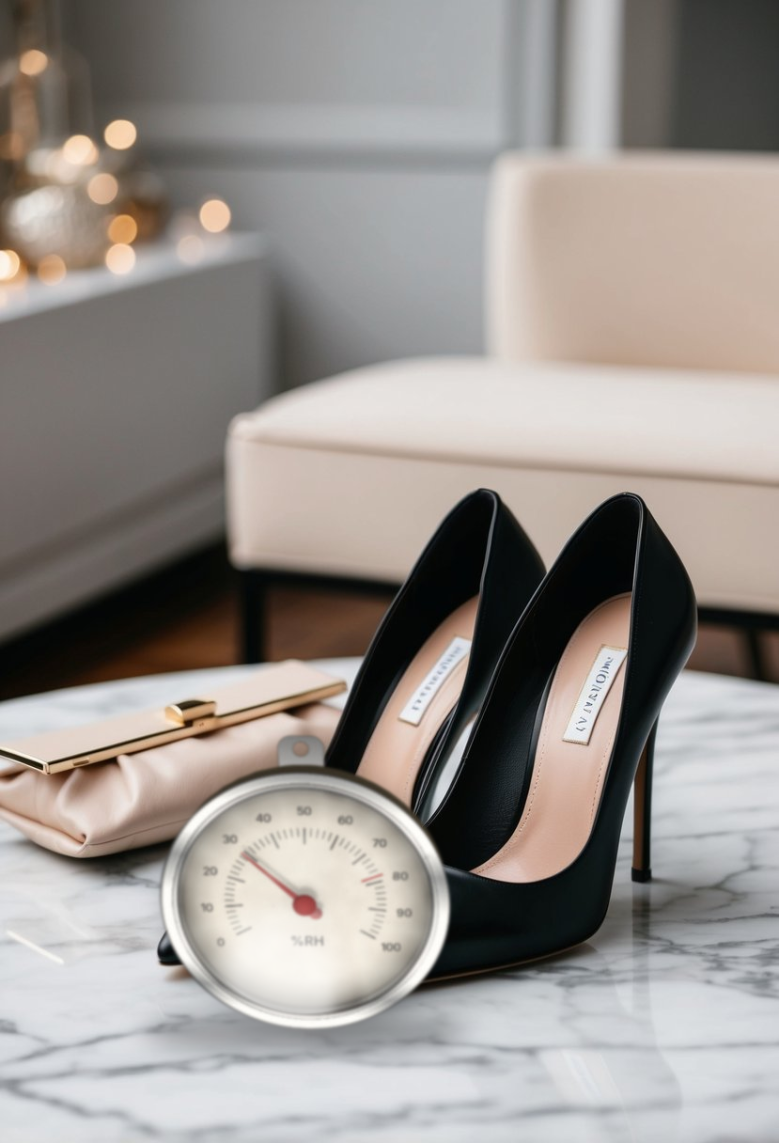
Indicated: 30 (%)
